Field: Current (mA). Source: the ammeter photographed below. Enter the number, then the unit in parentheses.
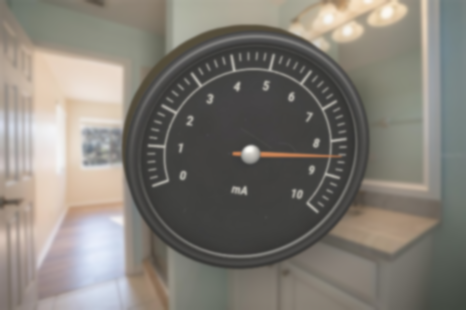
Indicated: 8.4 (mA)
